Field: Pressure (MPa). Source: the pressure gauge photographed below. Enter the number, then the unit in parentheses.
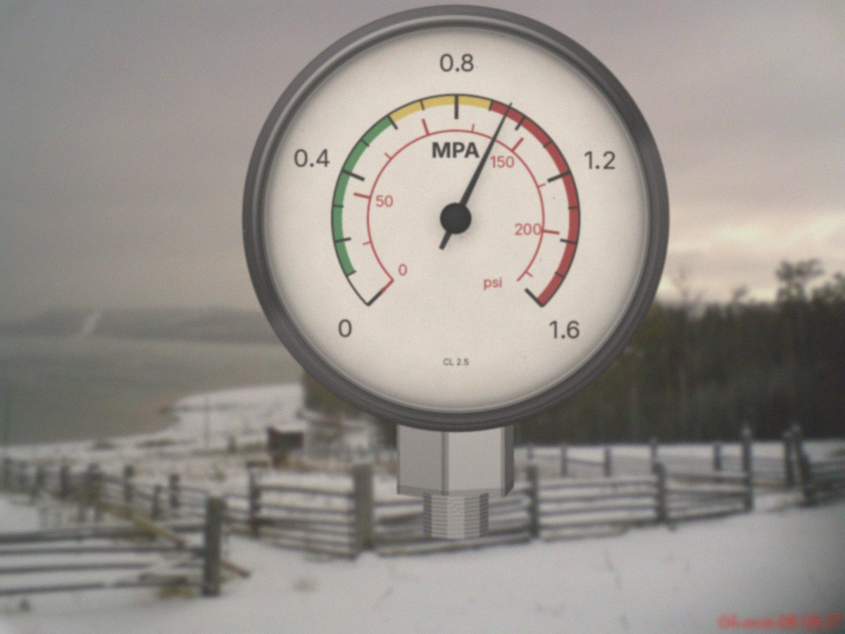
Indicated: 0.95 (MPa)
